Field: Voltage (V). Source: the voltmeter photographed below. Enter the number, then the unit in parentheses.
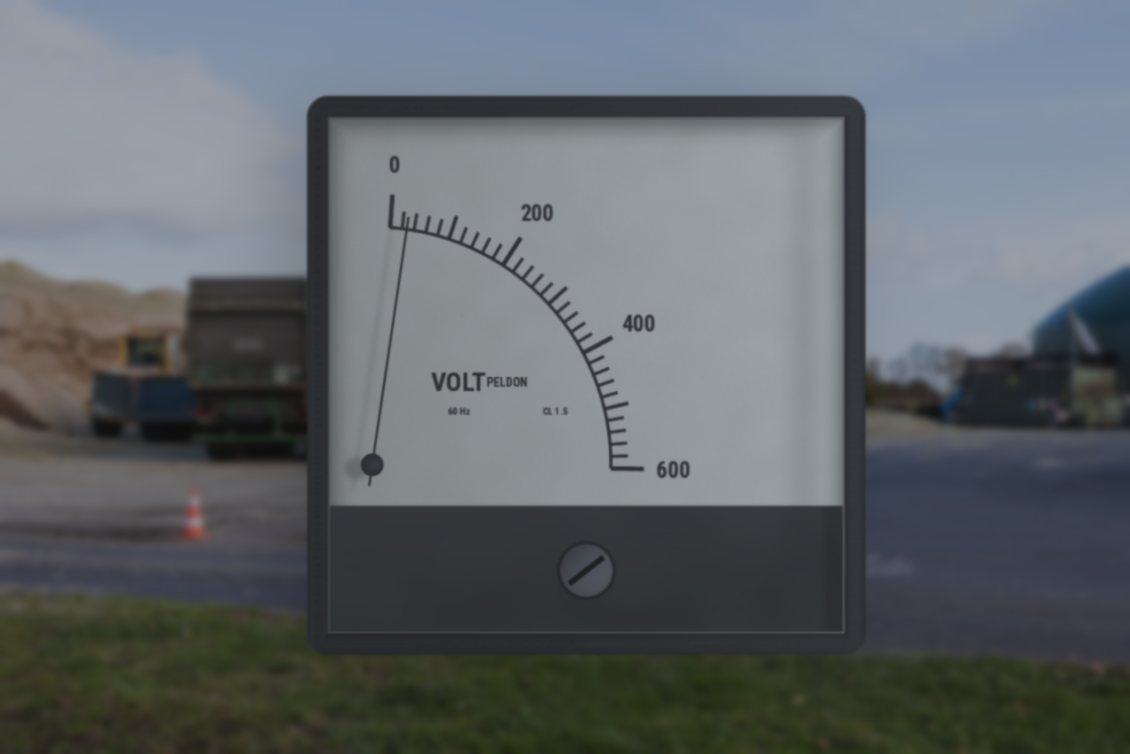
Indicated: 30 (V)
